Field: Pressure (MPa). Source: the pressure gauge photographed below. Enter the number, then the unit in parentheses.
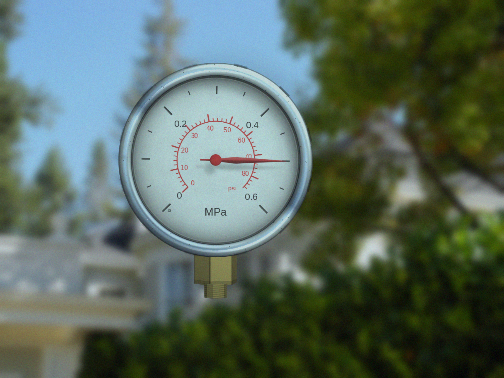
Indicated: 0.5 (MPa)
